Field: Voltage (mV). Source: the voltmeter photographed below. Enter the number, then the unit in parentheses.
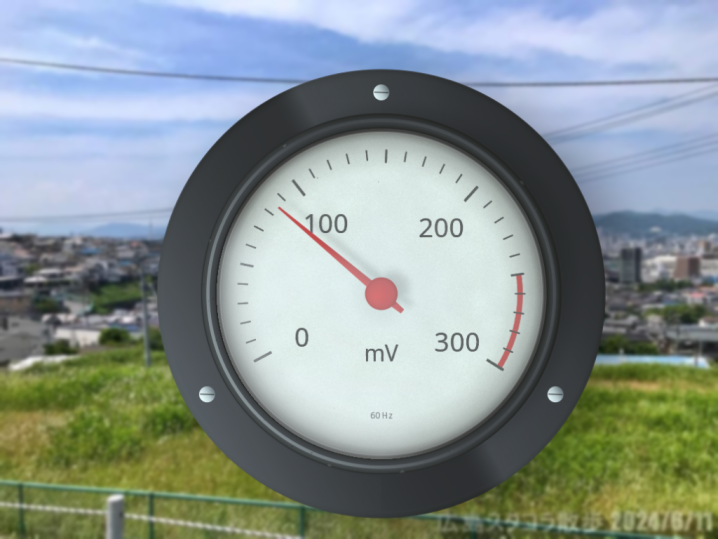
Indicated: 85 (mV)
